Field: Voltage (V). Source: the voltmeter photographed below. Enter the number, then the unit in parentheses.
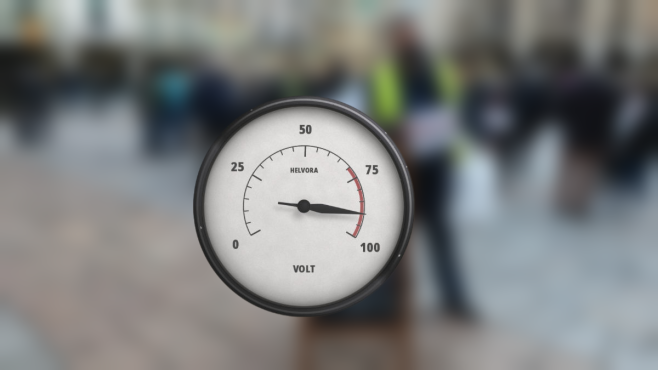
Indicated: 90 (V)
